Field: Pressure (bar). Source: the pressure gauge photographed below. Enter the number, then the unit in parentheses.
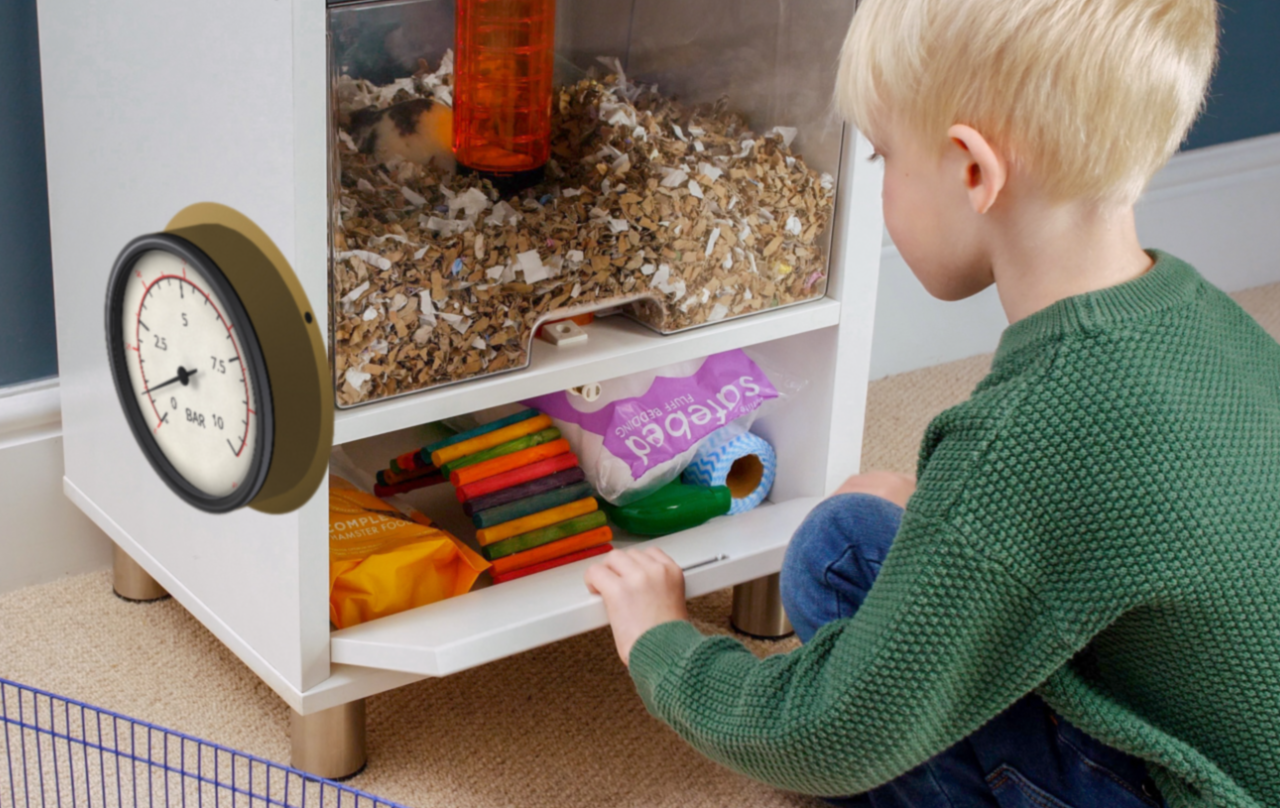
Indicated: 0.75 (bar)
